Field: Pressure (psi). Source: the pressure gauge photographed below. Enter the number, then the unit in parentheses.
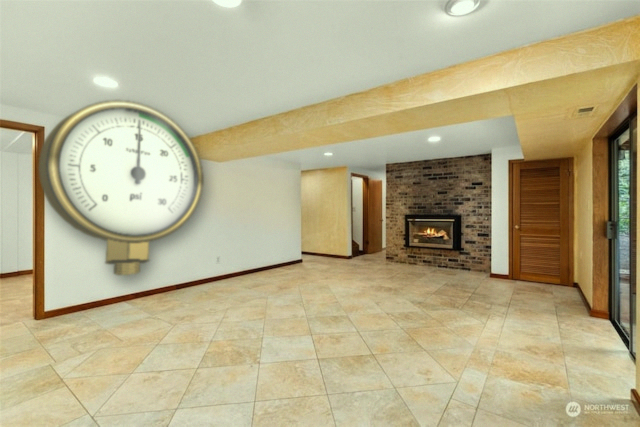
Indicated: 15 (psi)
